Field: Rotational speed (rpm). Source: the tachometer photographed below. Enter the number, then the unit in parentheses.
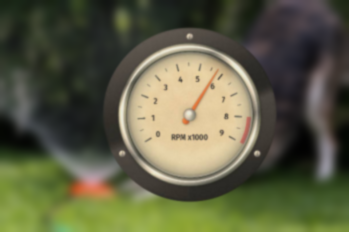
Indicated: 5750 (rpm)
